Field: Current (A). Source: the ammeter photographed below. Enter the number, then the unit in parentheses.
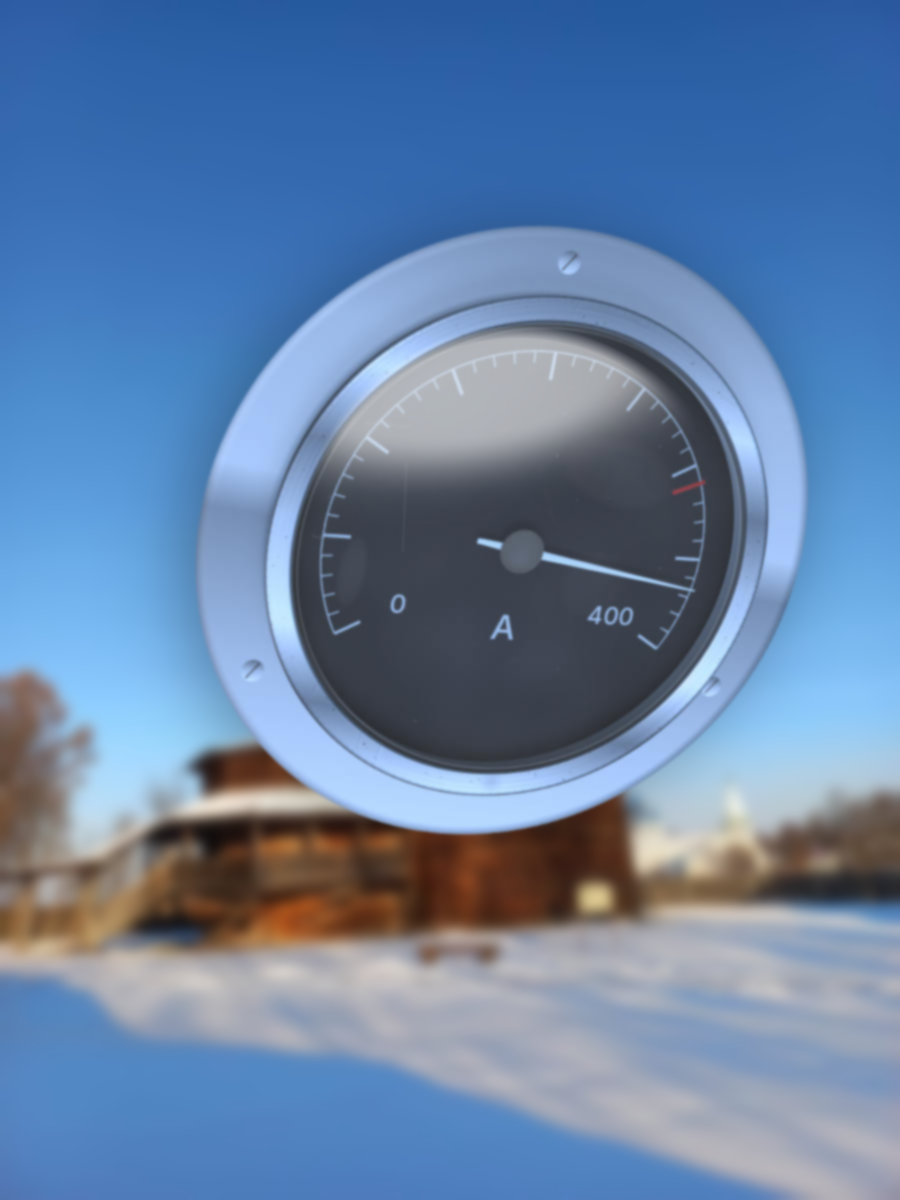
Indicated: 365 (A)
